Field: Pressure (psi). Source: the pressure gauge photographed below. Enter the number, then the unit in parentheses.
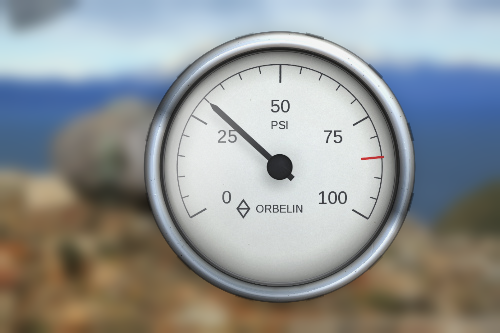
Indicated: 30 (psi)
